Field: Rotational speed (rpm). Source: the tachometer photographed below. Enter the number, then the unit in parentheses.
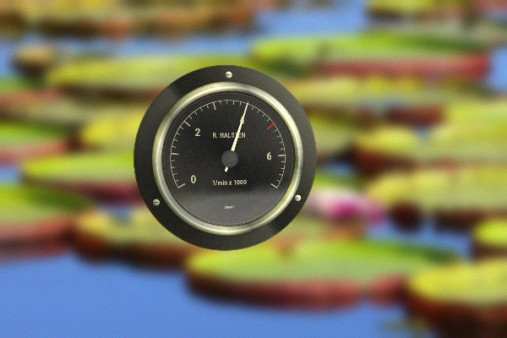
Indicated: 4000 (rpm)
